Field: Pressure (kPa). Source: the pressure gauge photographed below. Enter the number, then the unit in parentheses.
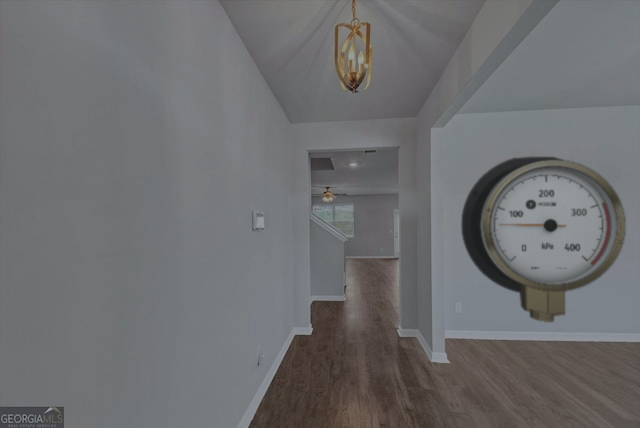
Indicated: 70 (kPa)
